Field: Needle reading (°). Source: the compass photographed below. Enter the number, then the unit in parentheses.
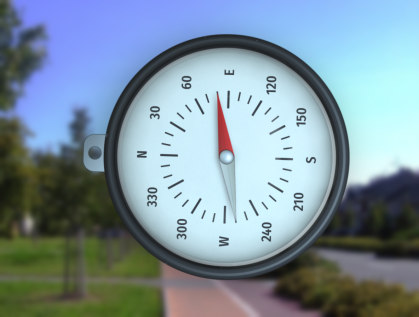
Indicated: 80 (°)
